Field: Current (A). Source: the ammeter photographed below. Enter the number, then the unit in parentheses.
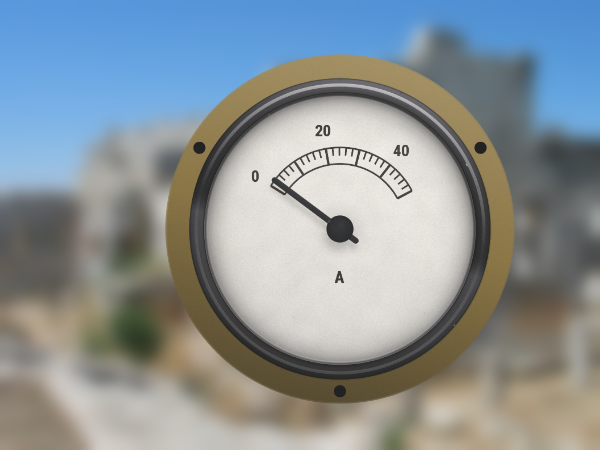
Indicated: 2 (A)
